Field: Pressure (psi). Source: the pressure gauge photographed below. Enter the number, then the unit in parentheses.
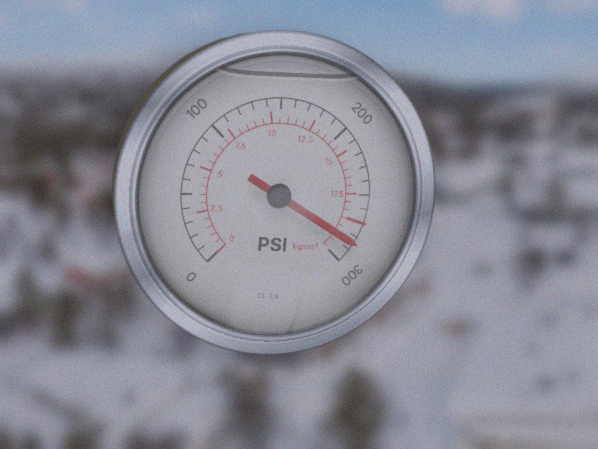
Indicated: 285 (psi)
